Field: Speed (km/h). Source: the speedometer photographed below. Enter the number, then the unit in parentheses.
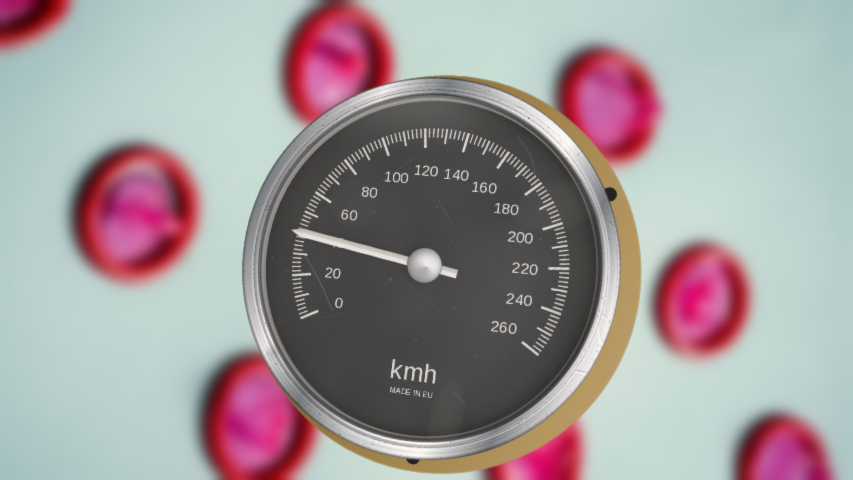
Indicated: 40 (km/h)
